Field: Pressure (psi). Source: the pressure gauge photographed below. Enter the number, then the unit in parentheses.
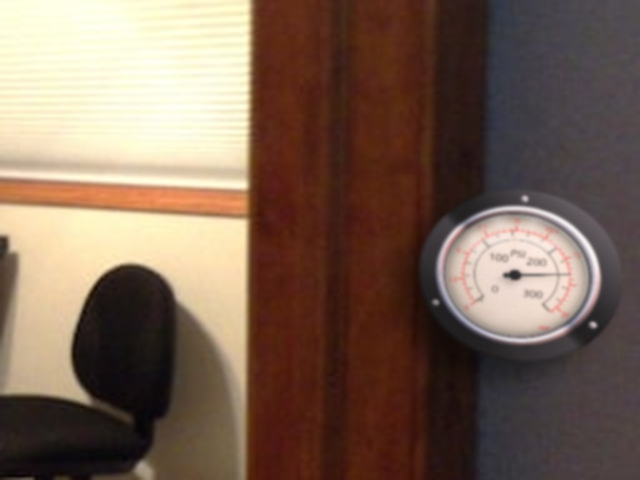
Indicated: 240 (psi)
